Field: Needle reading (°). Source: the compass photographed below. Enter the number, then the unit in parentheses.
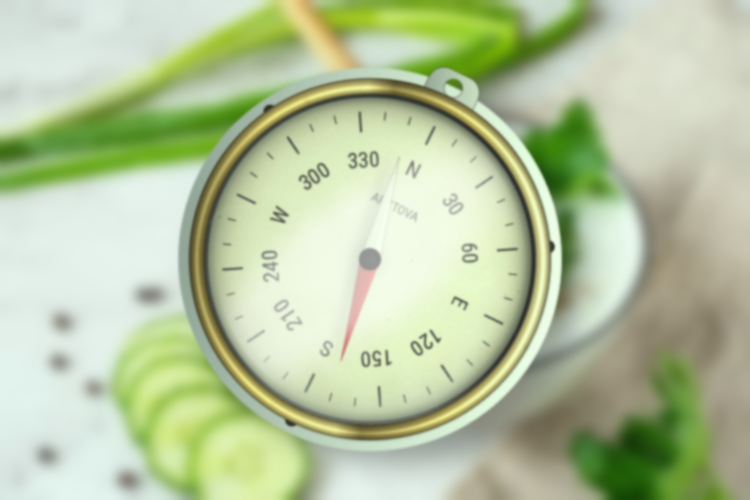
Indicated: 170 (°)
